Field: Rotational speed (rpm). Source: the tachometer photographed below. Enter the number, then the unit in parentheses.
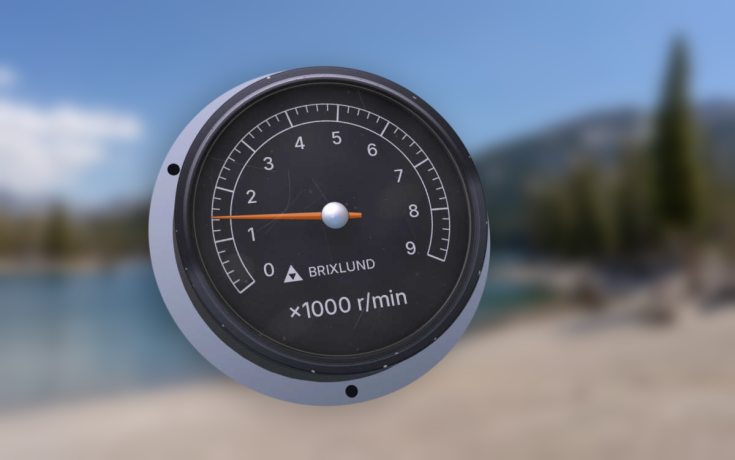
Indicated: 1400 (rpm)
